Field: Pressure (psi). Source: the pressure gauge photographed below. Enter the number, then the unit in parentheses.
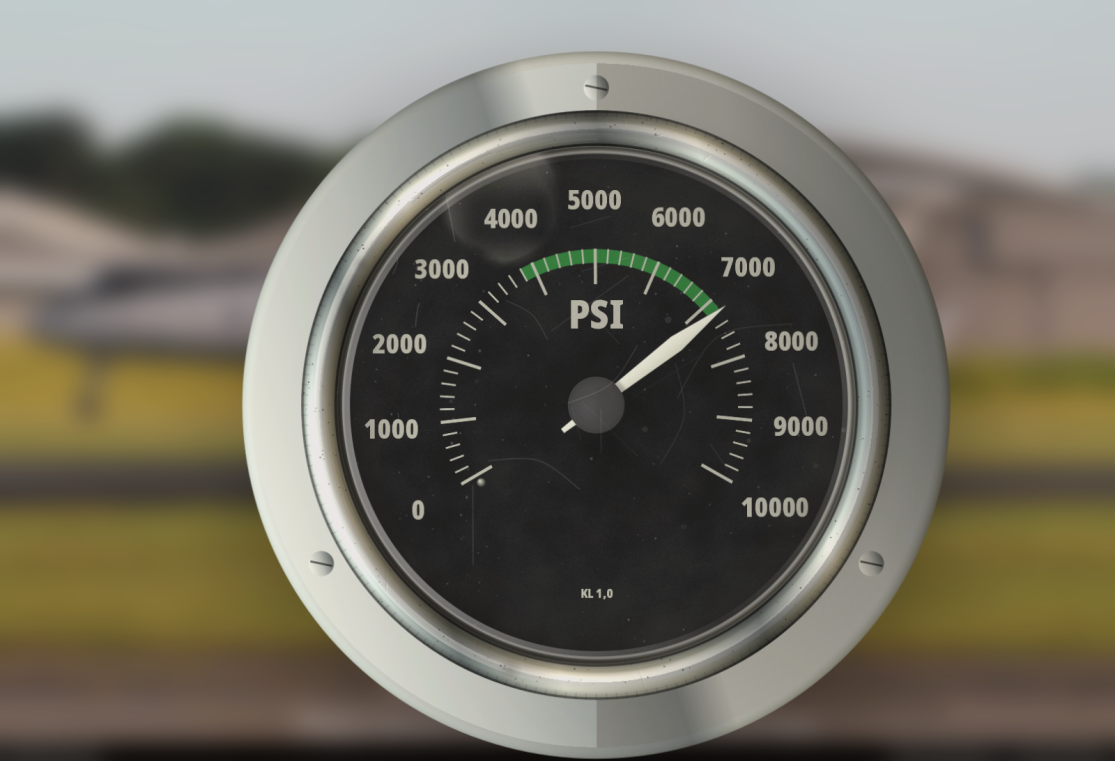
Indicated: 7200 (psi)
